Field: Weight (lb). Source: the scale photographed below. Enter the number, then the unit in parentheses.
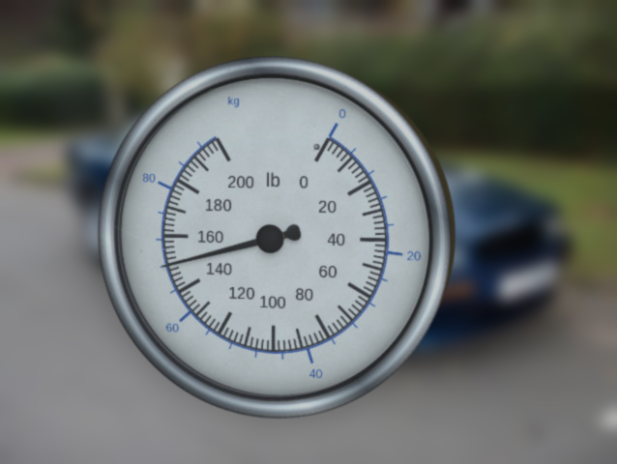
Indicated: 150 (lb)
